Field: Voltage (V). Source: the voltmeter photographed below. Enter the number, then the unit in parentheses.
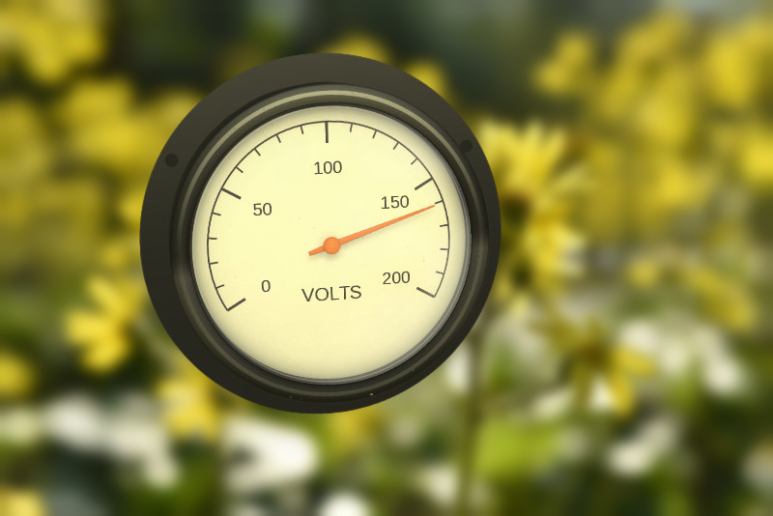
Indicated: 160 (V)
